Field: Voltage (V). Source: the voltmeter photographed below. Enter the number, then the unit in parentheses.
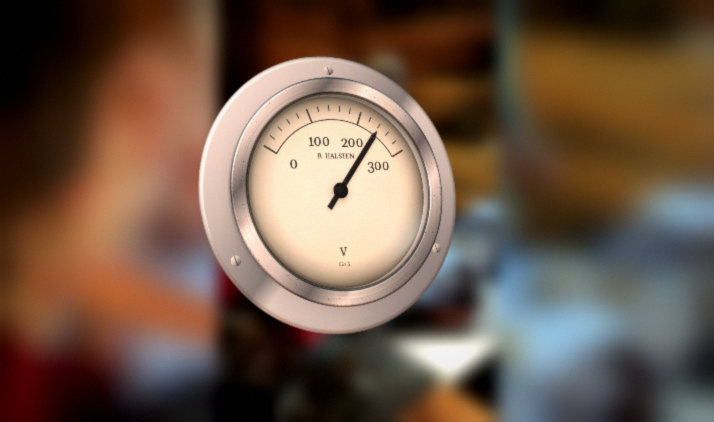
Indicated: 240 (V)
